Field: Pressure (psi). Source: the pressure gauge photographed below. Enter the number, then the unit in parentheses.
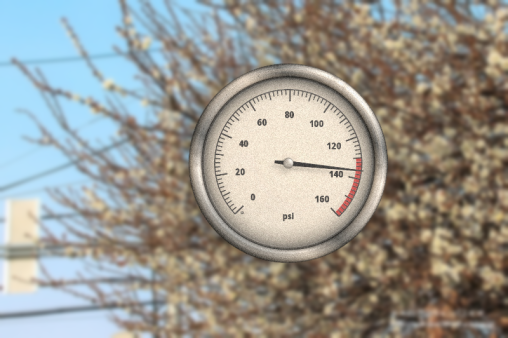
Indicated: 136 (psi)
